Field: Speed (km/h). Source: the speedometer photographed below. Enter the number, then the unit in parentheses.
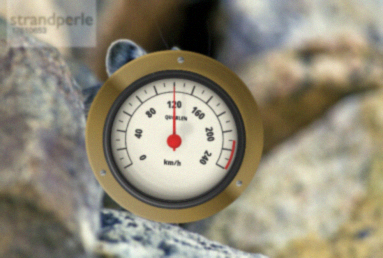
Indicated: 120 (km/h)
